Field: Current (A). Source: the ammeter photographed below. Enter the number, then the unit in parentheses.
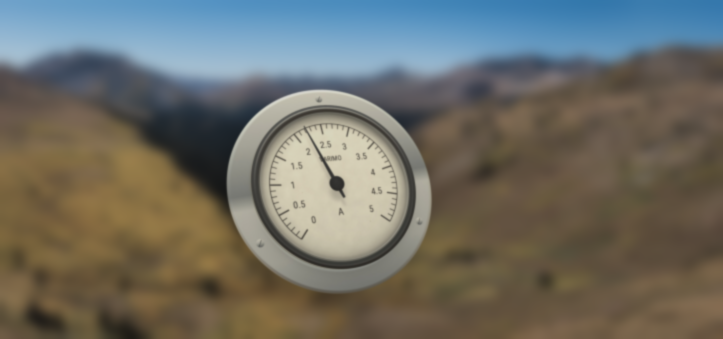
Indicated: 2.2 (A)
